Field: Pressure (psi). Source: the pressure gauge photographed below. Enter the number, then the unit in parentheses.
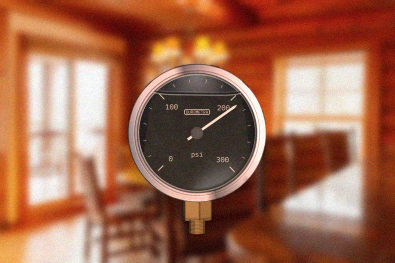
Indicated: 210 (psi)
